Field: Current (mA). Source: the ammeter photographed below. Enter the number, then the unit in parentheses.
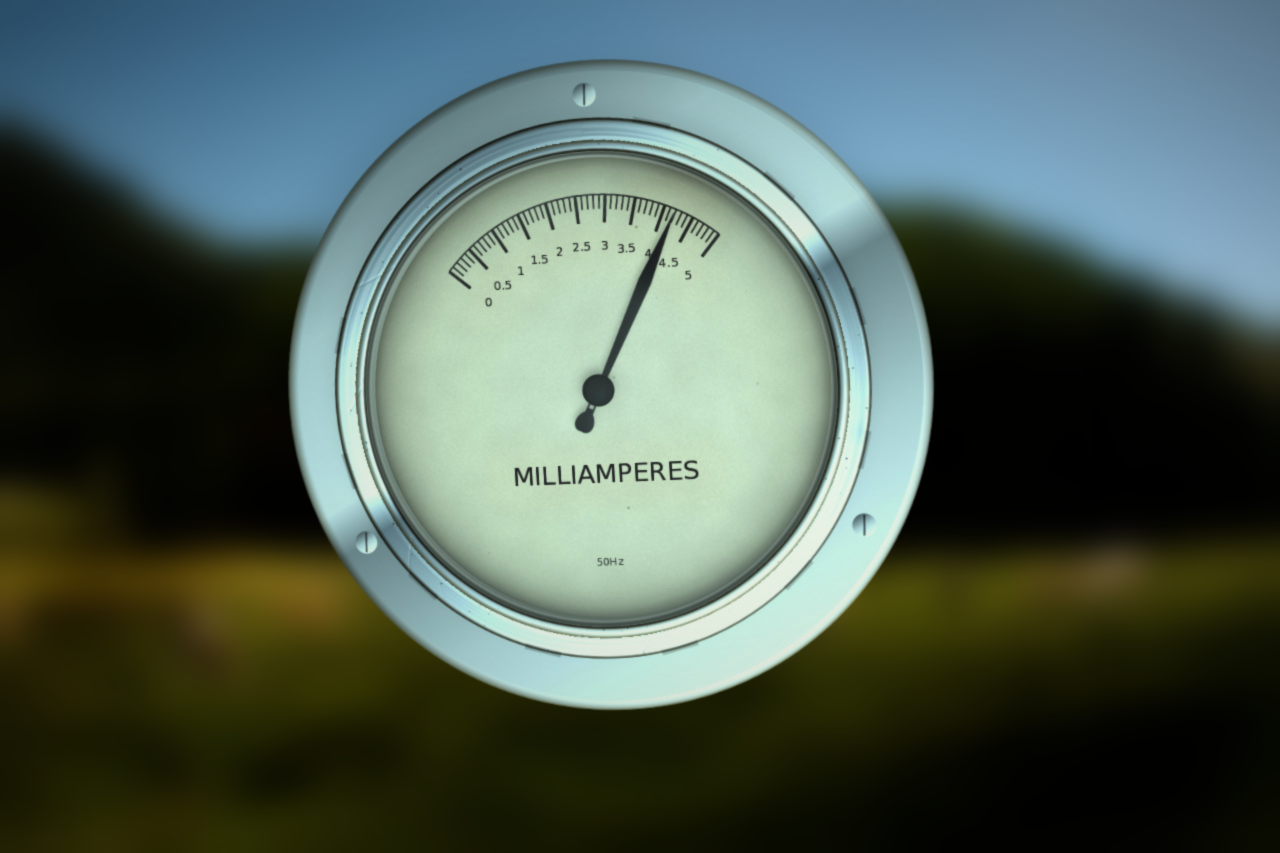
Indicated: 4.2 (mA)
